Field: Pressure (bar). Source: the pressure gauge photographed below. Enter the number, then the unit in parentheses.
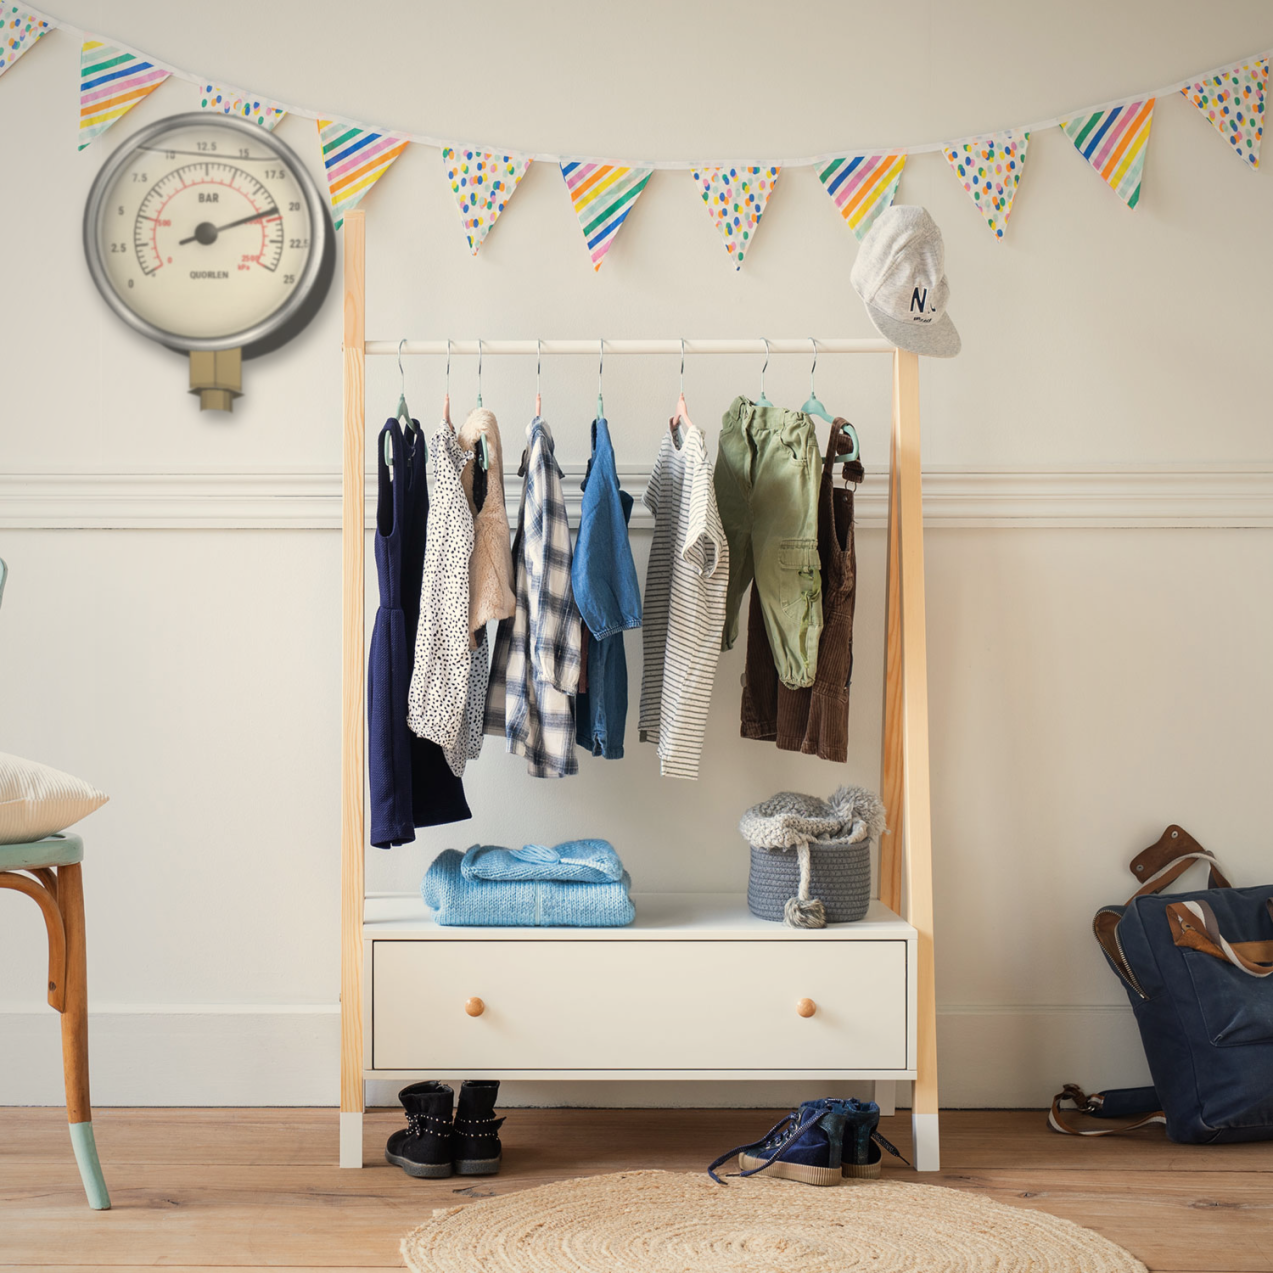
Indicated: 20 (bar)
